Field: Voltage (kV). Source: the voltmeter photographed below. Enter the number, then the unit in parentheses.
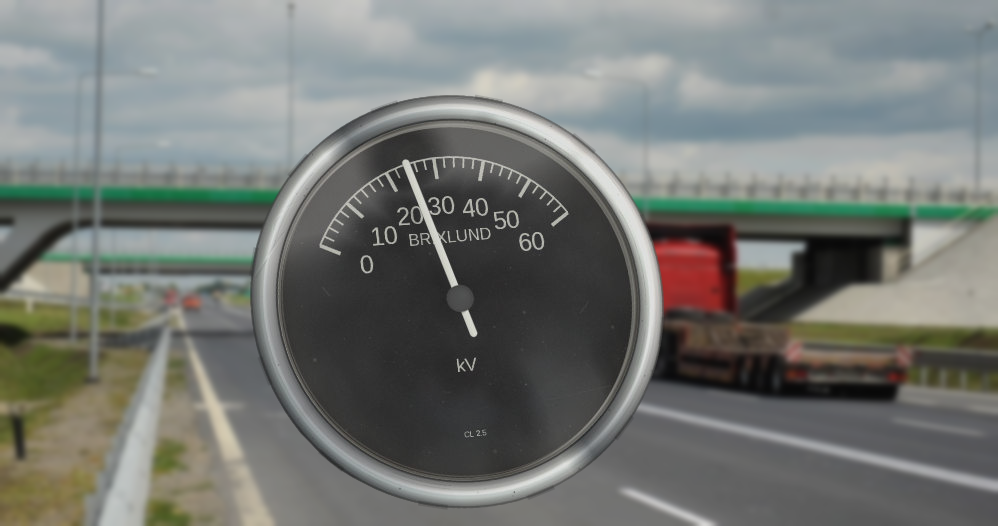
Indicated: 24 (kV)
